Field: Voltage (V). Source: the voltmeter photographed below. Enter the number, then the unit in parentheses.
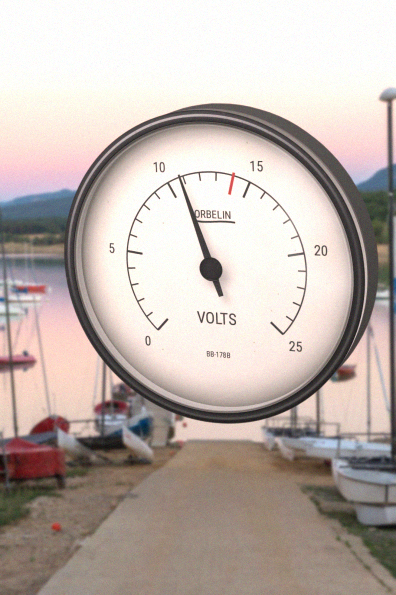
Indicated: 11 (V)
